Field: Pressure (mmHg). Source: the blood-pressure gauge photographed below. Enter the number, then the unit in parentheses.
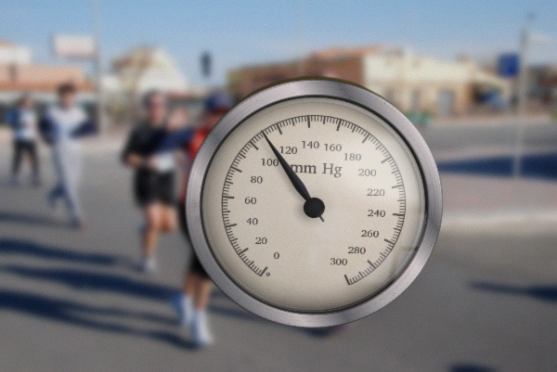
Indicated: 110 (mmHg)
